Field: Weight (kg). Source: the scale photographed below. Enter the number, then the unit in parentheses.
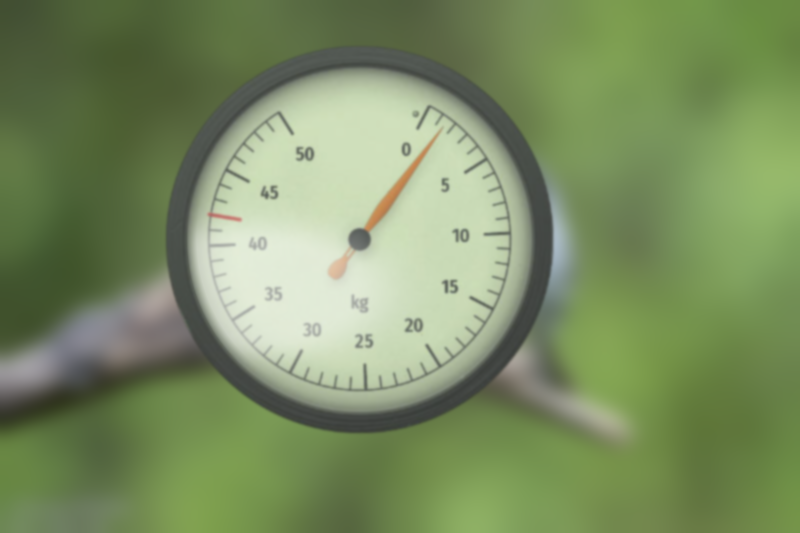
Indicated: 1.5 (kg)
